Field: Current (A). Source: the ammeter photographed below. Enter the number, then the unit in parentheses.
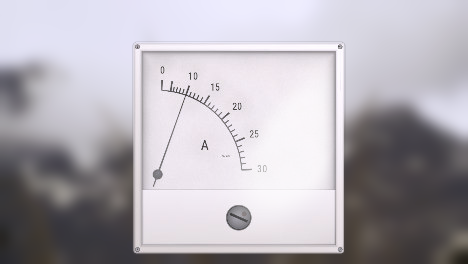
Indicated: 10 (A)
